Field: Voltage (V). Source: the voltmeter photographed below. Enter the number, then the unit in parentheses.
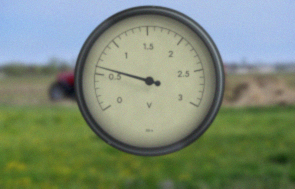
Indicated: 0.6 (V)
